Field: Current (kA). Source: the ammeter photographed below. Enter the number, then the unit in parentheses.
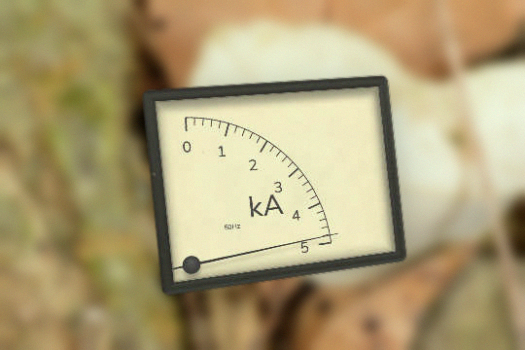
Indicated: 4.8 (kA)
